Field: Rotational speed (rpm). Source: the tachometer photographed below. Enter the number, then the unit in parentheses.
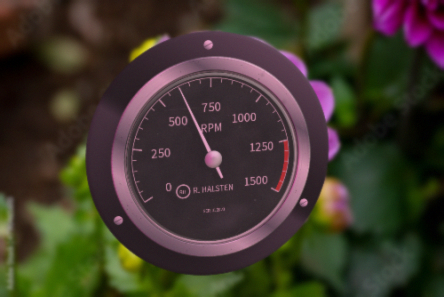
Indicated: 600 (rpm)
